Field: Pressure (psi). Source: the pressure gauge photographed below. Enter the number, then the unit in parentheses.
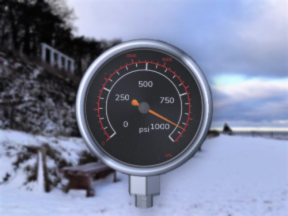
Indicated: 925 (psi)
